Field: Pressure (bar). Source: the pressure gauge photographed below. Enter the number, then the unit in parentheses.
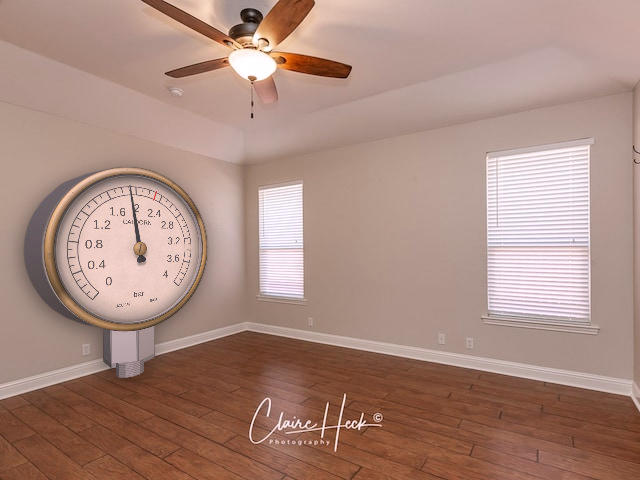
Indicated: 1.9 (bar)
